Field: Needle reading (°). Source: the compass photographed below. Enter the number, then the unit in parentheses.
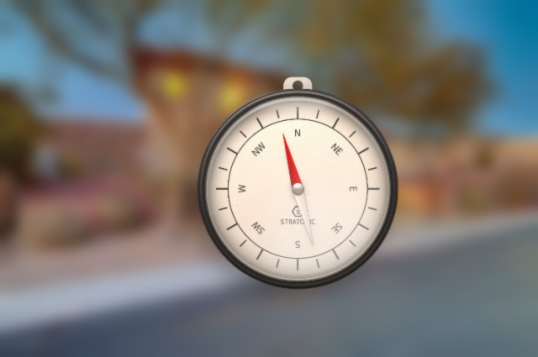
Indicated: 345 (°)
